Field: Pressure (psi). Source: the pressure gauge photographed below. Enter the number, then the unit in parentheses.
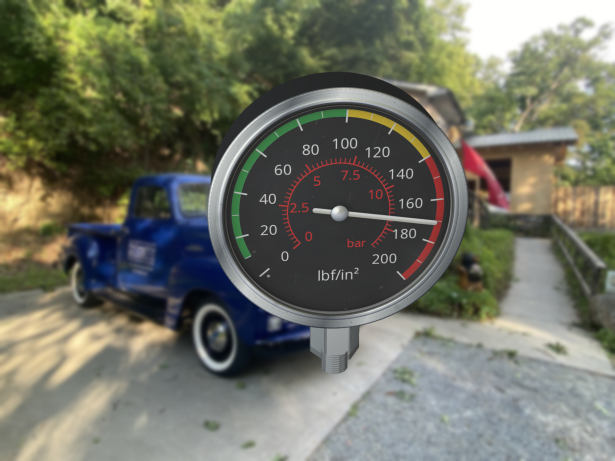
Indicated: 170 (psi)
